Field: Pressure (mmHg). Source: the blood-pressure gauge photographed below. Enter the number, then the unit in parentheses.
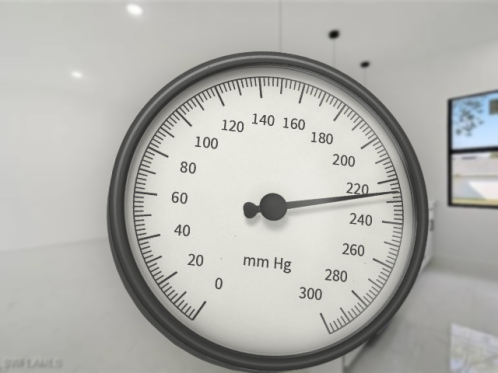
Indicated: 226 (mmHg)
